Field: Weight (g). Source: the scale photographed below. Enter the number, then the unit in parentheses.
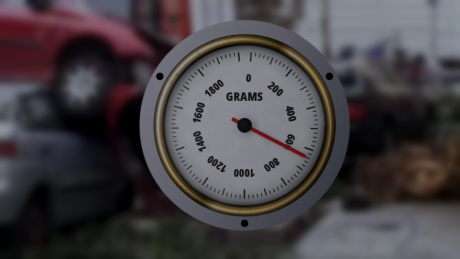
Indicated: 640 (g)
